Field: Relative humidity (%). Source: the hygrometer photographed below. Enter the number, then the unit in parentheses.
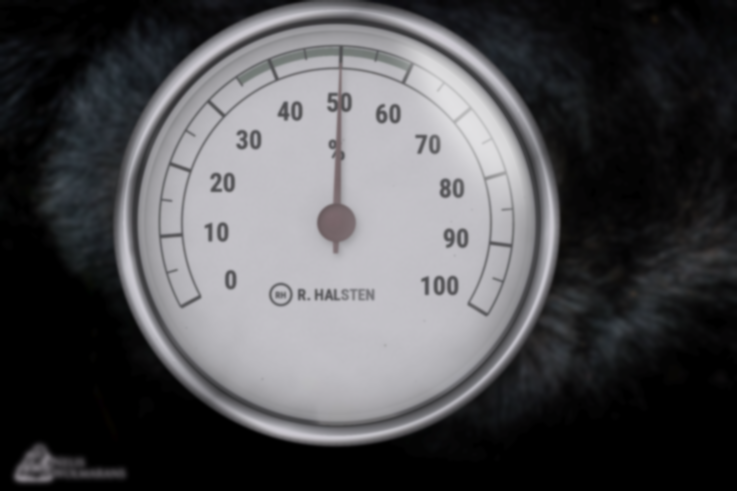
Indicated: 50 (%)
